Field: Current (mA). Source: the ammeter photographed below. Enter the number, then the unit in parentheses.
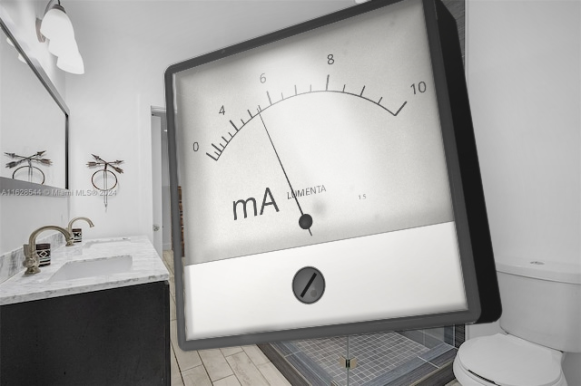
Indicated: 5.5 (mA)
